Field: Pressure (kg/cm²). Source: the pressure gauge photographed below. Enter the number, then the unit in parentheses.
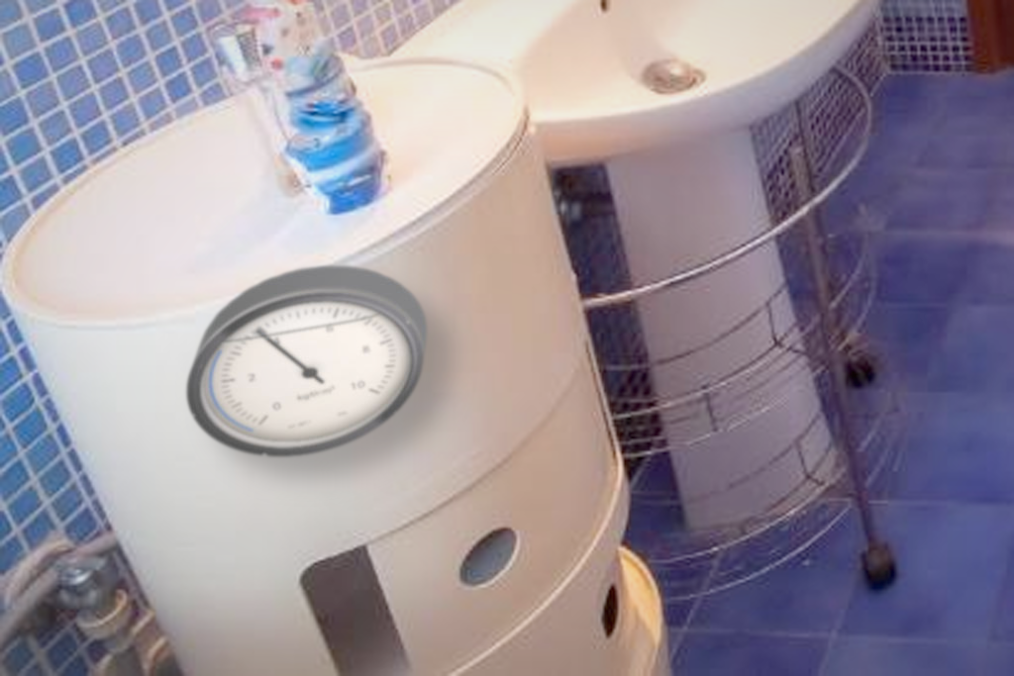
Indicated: 4 (kg/cm²)
